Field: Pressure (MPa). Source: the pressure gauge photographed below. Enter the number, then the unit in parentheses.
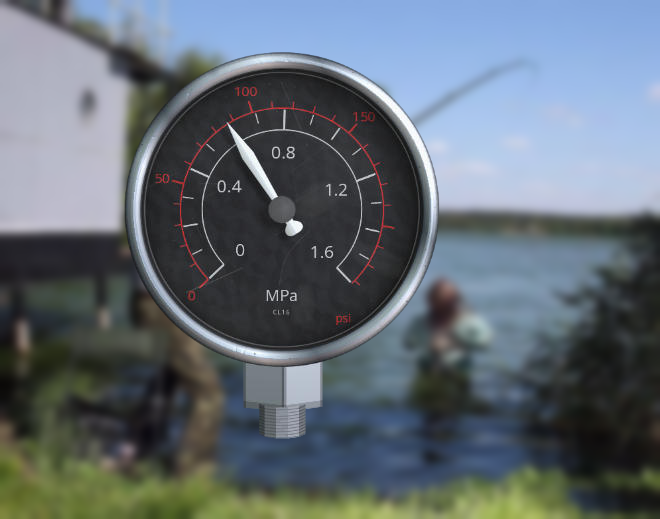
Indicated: 0.6 (MPa)
